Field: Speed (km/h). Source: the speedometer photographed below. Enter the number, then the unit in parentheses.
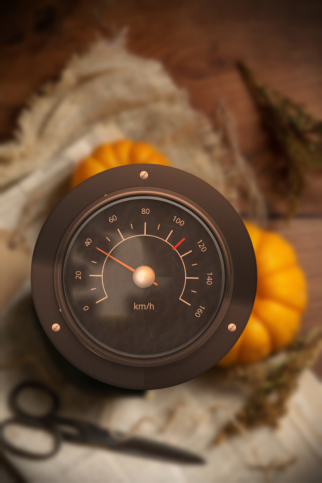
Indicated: 40 (km/h)
